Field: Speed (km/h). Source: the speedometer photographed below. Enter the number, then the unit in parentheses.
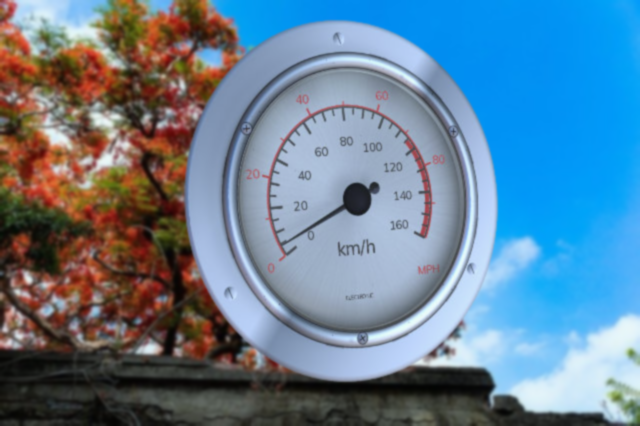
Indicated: 5 (km/h)
